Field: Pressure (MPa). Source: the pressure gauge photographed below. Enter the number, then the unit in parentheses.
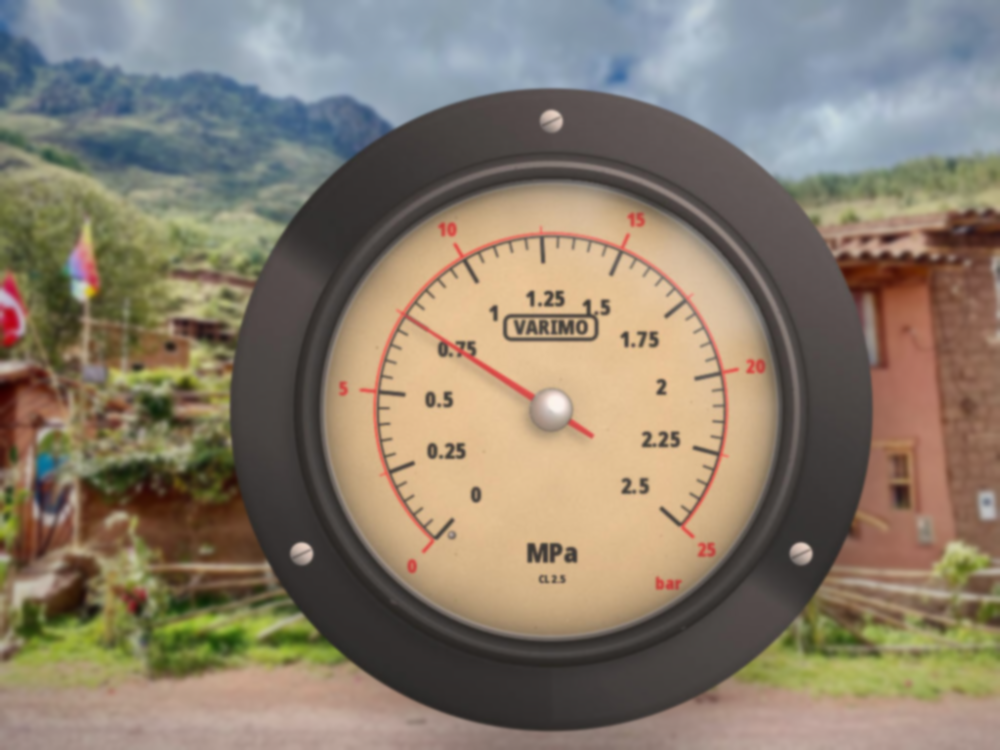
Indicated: 0.75 (MPa)
